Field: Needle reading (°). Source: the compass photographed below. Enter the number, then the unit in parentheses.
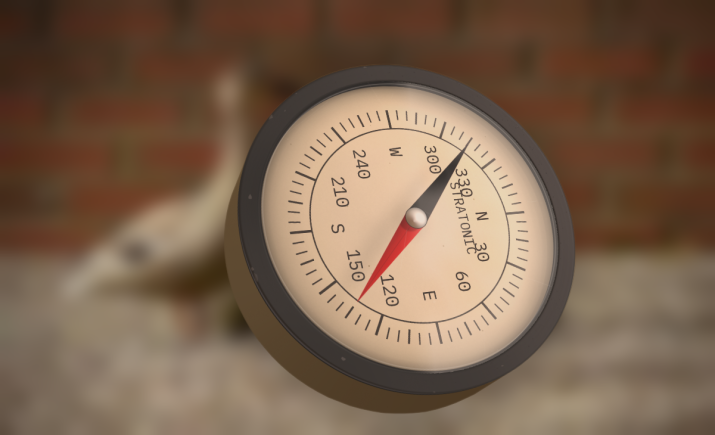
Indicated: 135 (°)
